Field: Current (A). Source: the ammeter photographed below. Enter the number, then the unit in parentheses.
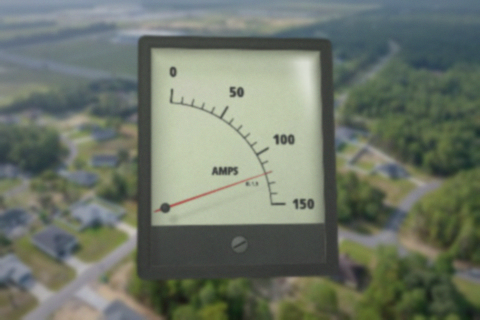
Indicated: 120 (A)
